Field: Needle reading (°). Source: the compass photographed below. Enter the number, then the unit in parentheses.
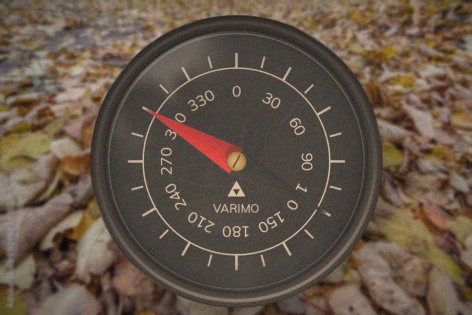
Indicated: 300 (°)
